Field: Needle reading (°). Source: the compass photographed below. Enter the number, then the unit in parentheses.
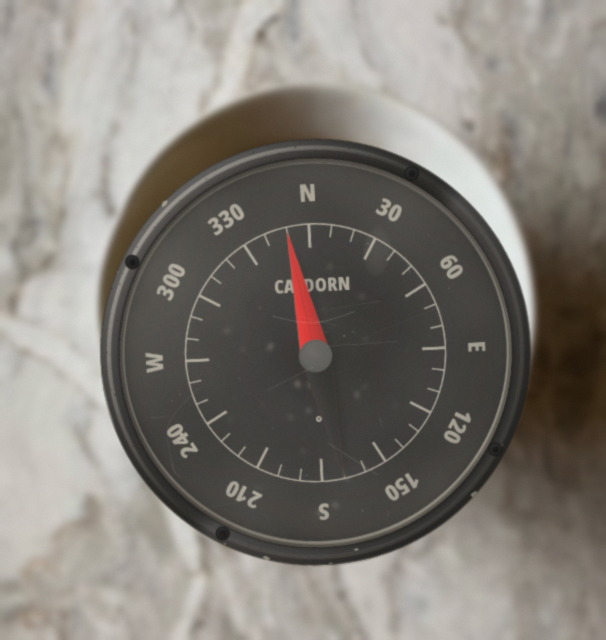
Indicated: 350 (°)
